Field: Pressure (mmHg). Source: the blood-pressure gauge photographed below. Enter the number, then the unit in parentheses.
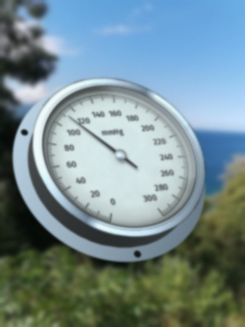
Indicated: 110 (mmHg)
